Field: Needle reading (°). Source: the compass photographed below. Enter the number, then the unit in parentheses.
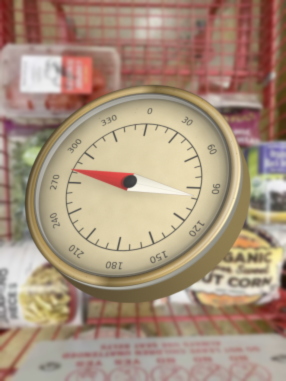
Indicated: 280 (°)
